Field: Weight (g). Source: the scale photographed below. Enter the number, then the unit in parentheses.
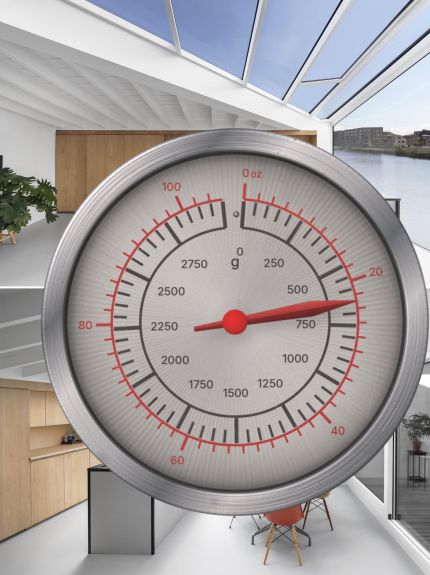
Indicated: 650 (g)
